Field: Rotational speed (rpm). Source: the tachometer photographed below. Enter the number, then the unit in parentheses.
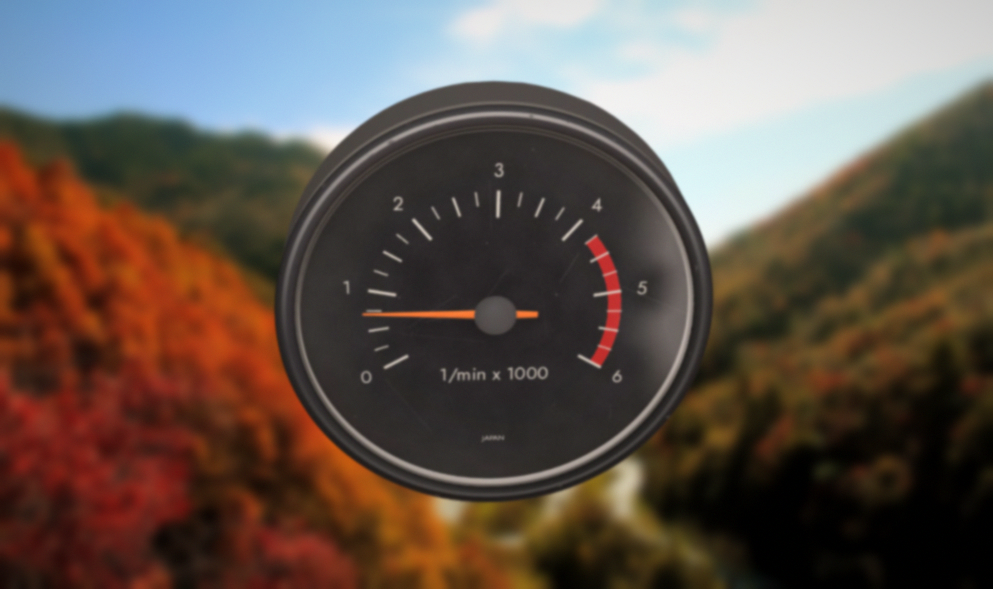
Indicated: 750 (rpm)
